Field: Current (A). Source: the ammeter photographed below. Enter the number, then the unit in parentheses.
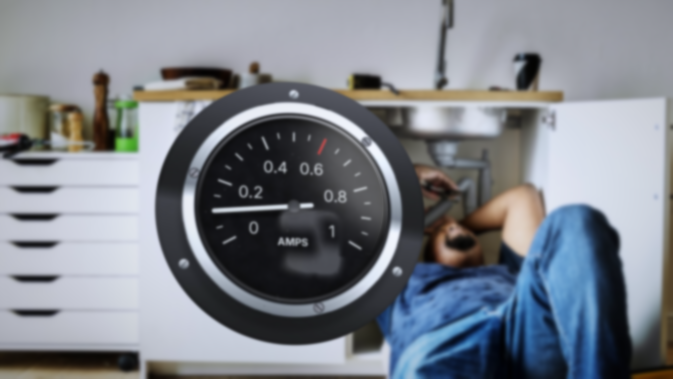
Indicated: 0.1 (A)
